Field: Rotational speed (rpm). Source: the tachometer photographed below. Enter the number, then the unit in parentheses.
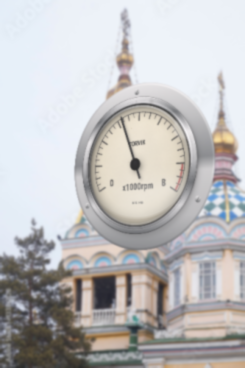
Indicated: 3250 (rpm)
